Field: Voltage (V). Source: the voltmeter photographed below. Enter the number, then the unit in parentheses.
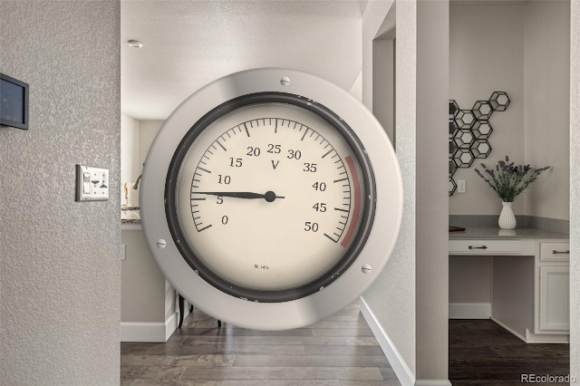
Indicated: 6 (V)
